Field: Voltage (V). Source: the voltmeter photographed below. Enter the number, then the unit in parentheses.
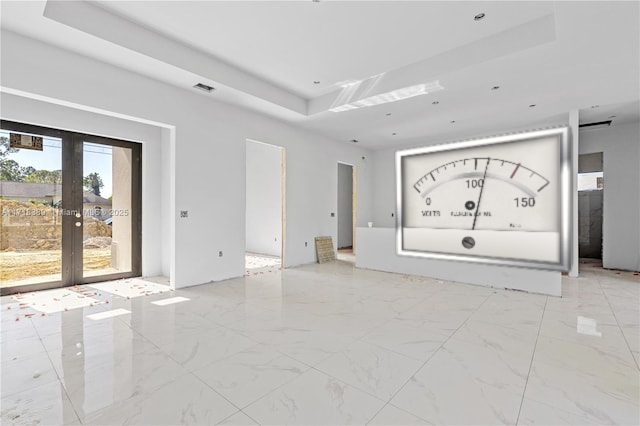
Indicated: 110 (V)
